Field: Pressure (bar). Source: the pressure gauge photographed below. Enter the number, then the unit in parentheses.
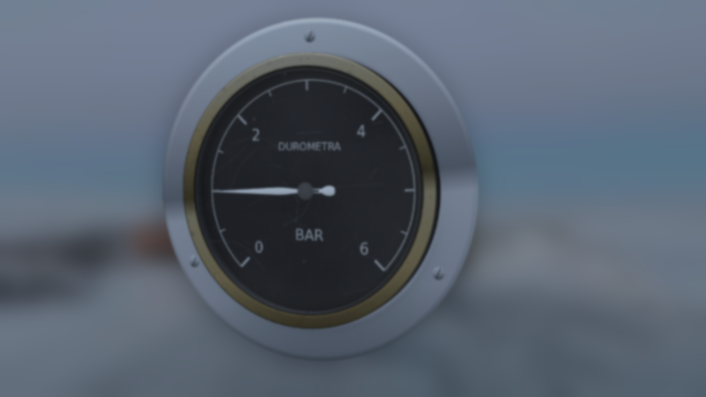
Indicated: 1 (bar)
